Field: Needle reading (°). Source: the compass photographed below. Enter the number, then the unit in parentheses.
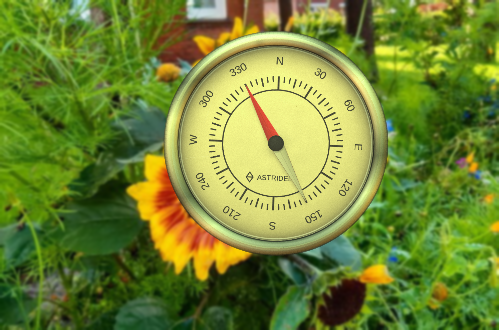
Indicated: 330 (°)
